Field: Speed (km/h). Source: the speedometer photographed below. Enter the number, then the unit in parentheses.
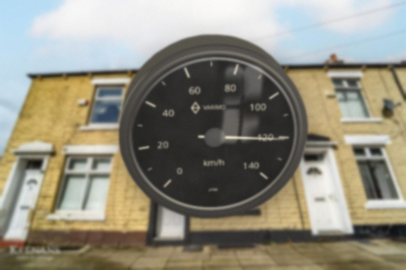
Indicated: 120 (km/h)
